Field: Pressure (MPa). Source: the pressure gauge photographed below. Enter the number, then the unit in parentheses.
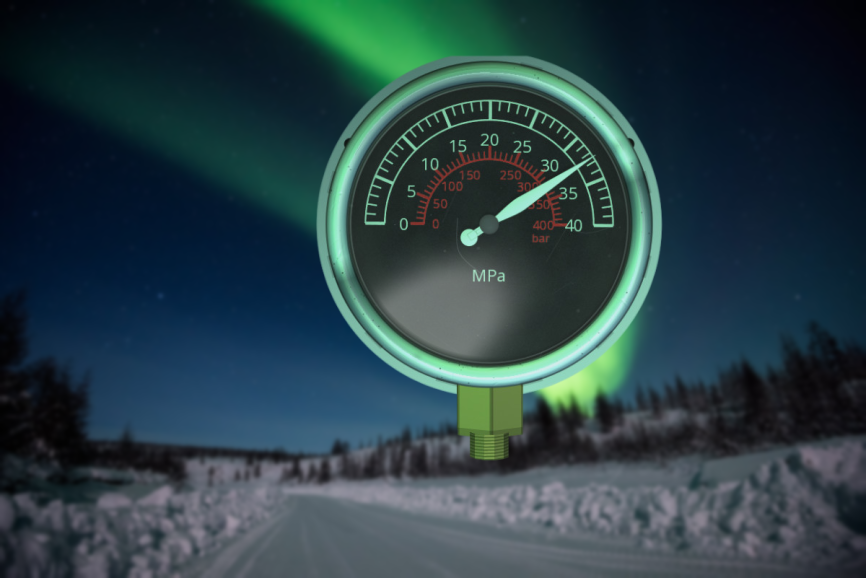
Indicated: 32.5 (MPa)
